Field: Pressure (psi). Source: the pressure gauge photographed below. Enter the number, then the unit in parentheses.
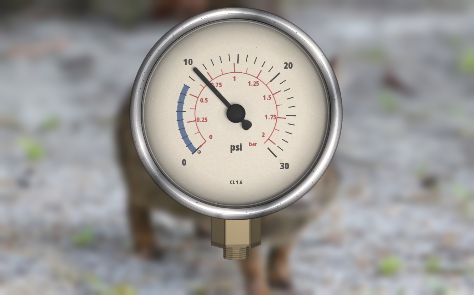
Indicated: 10 (psi)
